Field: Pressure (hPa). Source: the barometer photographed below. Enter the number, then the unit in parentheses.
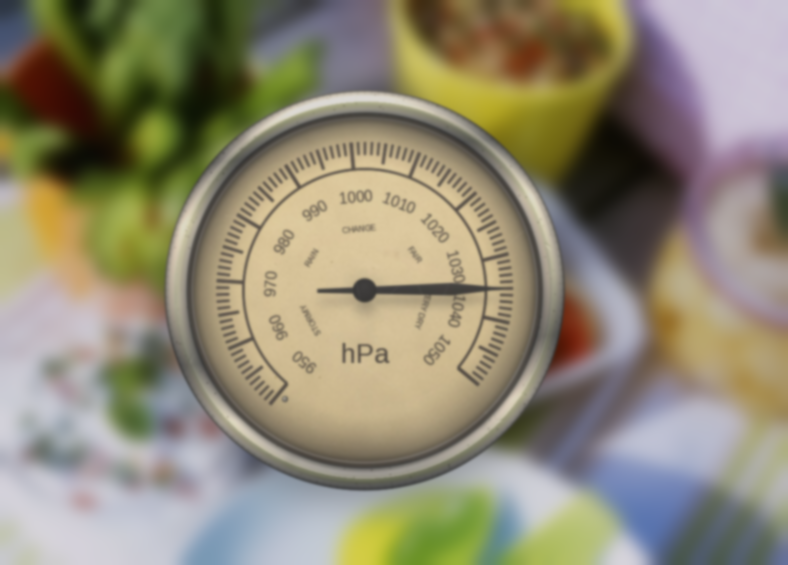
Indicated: 1035 (hPa)
